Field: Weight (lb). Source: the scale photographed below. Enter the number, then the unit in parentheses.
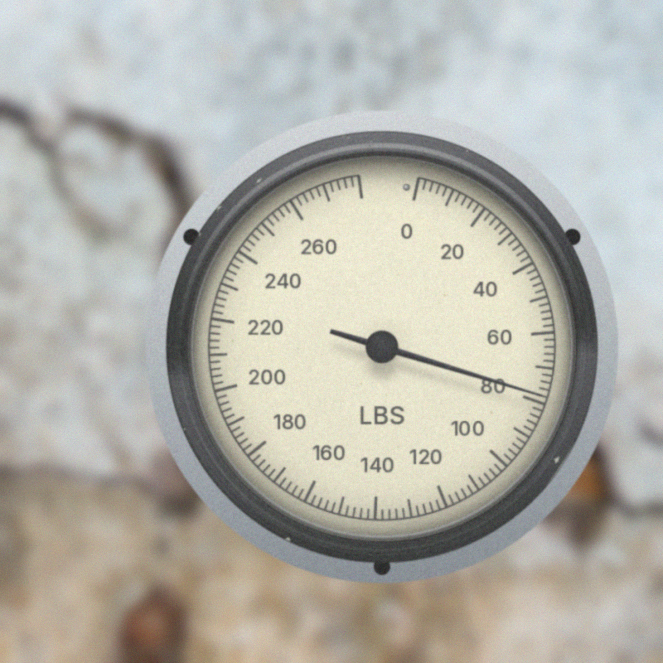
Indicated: 78 (lb)
